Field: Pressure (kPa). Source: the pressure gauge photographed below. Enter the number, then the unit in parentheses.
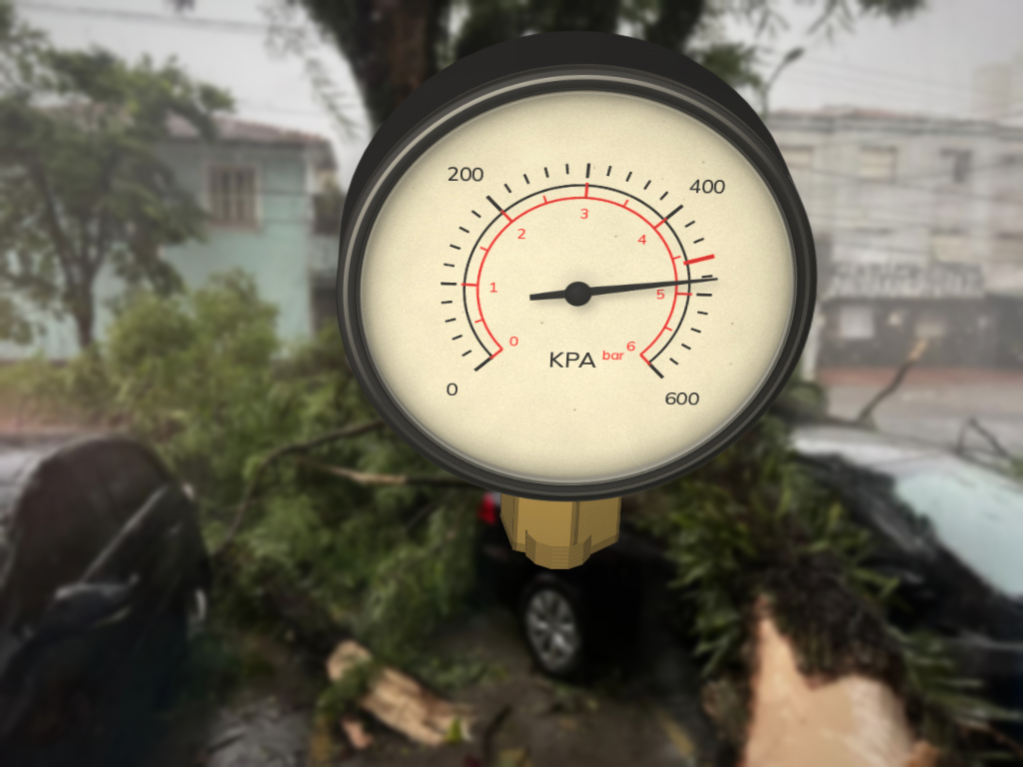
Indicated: 480 (kPa)
